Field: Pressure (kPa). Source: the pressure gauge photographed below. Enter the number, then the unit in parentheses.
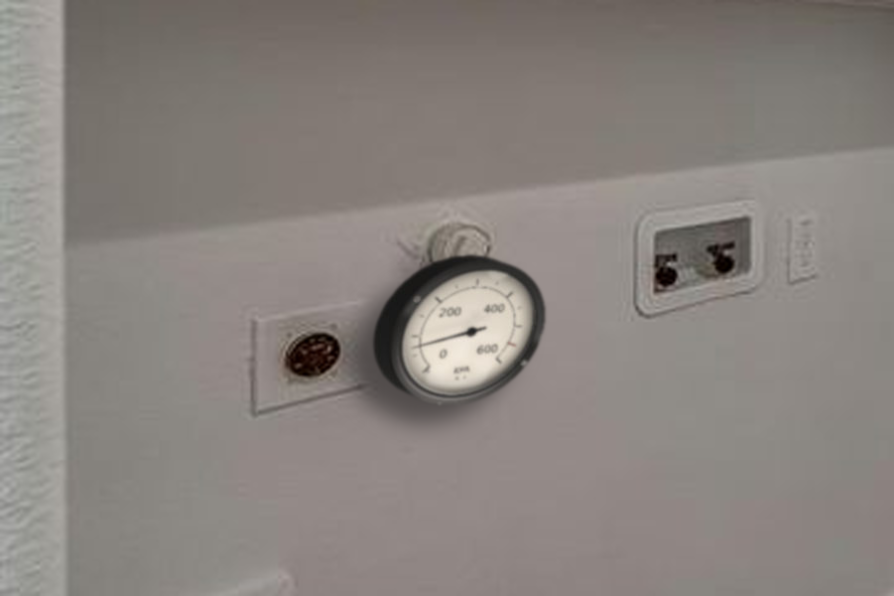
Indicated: 75 (kPa)
